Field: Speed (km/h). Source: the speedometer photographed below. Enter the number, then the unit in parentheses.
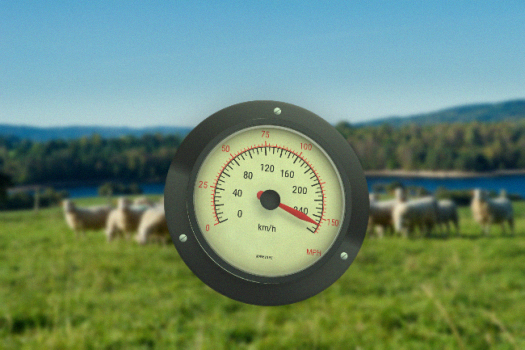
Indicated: 250 (km/h)
